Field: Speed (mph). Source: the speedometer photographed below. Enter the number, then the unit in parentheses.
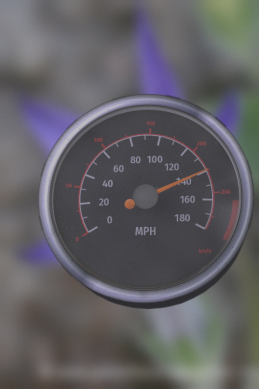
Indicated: 140 (mph)
